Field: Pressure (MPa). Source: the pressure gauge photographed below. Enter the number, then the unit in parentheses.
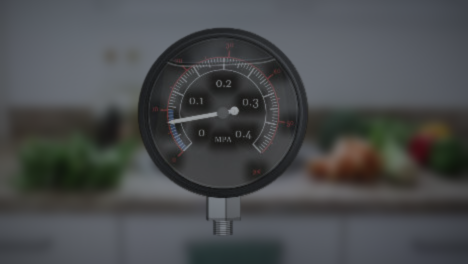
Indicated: 0.05 (MPa)
